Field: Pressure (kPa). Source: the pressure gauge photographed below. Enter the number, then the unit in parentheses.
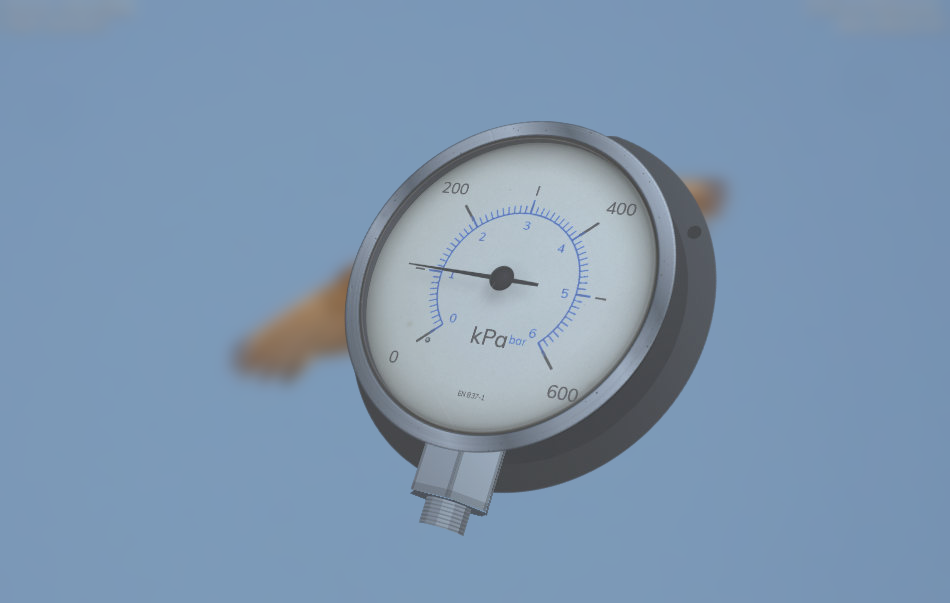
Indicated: 100 (kPa)
